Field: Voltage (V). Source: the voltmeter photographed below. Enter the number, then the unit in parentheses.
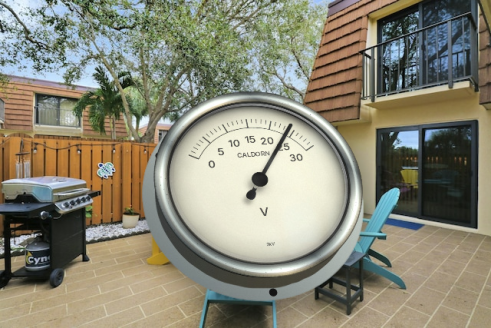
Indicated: 24 (V)
